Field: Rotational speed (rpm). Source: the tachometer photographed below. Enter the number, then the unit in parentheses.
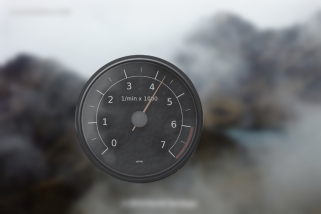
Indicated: 4250 (rpm)
